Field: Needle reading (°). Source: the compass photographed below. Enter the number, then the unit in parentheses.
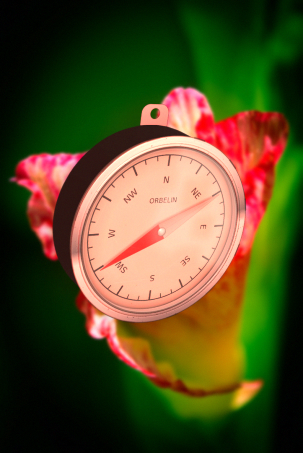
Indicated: 240 (°)
